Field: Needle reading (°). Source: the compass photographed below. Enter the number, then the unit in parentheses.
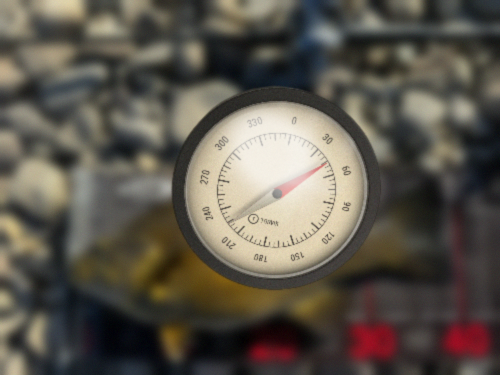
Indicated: 45 (°)
